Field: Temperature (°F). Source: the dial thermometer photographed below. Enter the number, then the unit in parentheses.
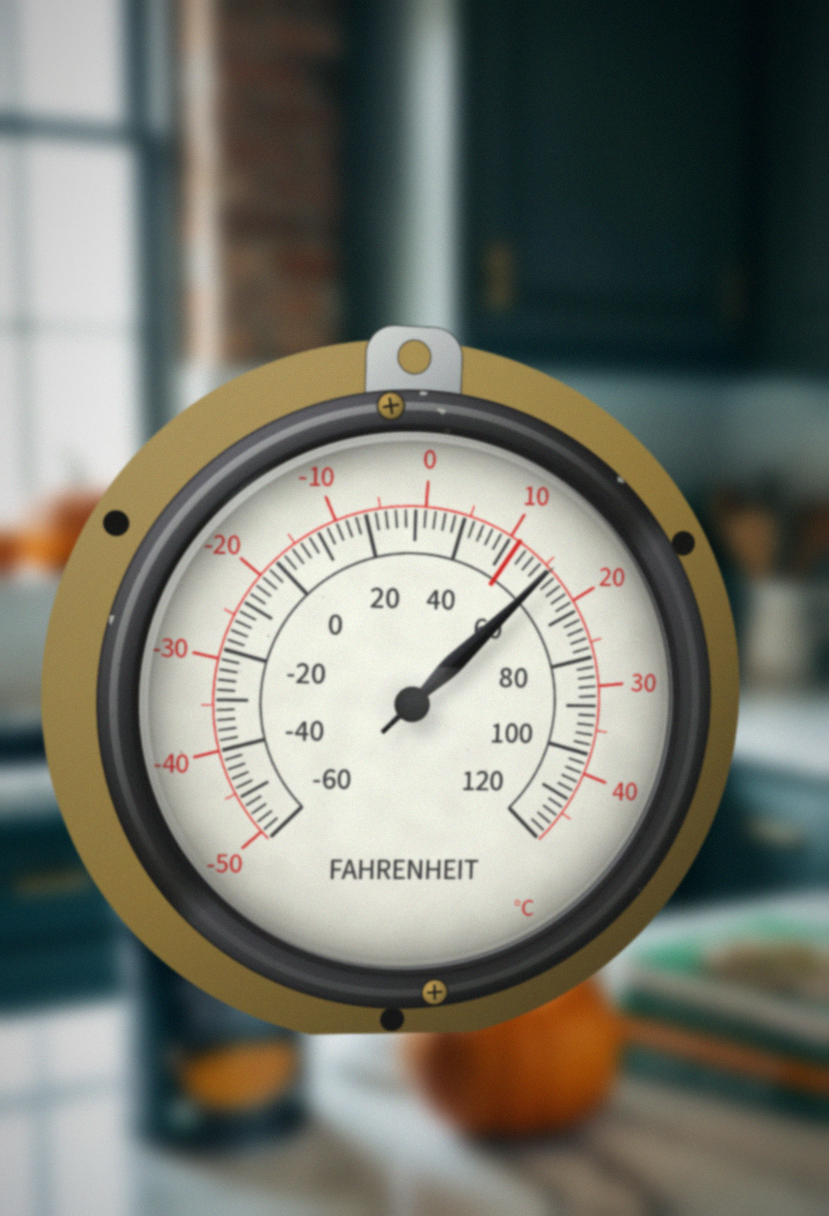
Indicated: 60 (°F)
